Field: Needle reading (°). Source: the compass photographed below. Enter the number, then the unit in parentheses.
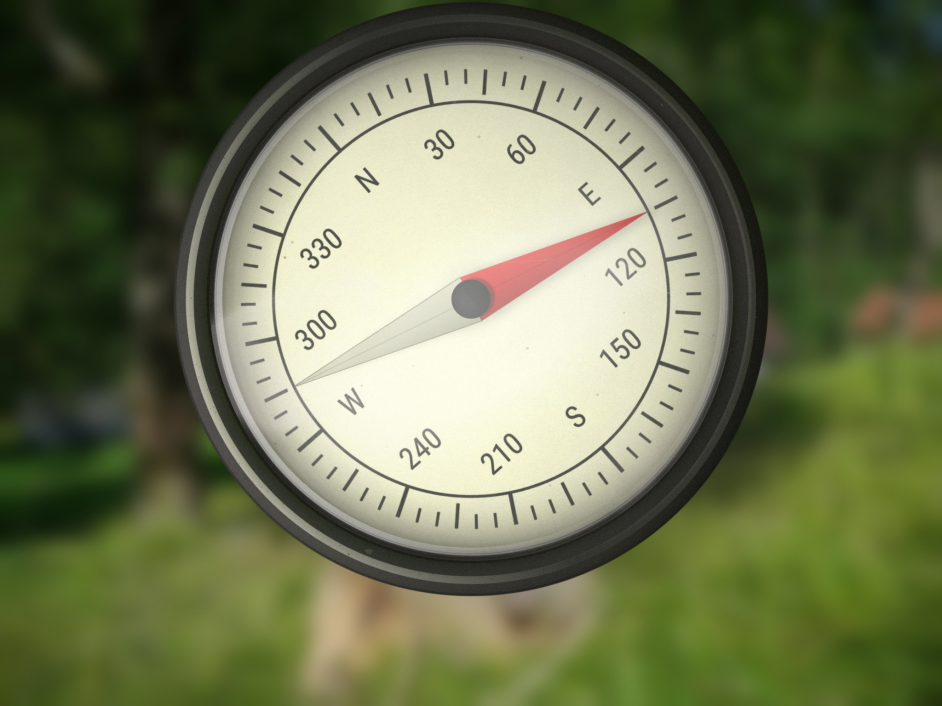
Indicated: 105 (°)
